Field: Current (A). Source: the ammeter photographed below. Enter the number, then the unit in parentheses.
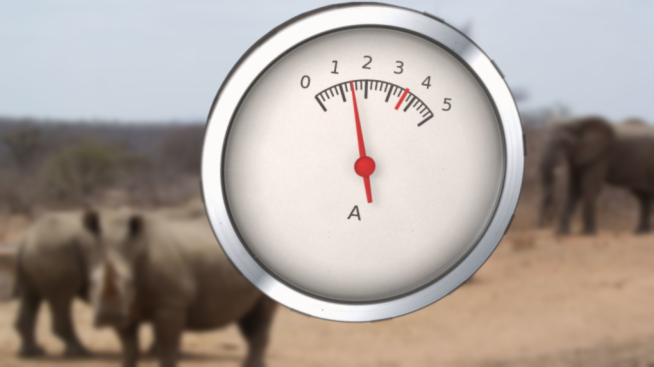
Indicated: 1.4 (A)
